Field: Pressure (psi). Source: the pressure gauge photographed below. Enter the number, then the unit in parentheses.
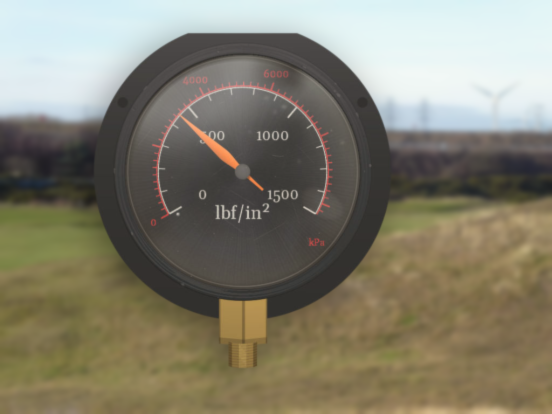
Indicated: 450 (psi)
